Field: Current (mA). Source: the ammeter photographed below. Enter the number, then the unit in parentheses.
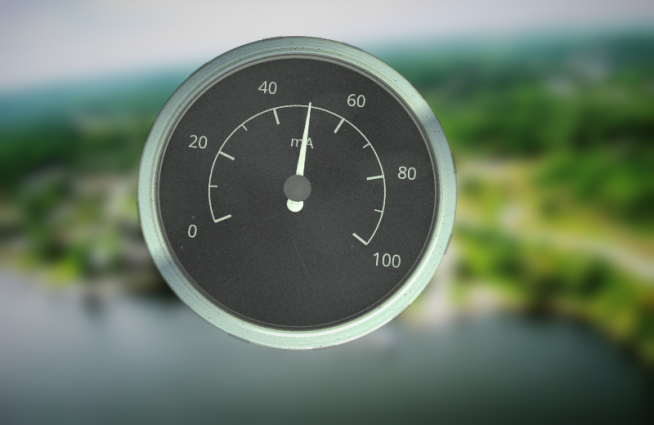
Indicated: 50 (mA)
